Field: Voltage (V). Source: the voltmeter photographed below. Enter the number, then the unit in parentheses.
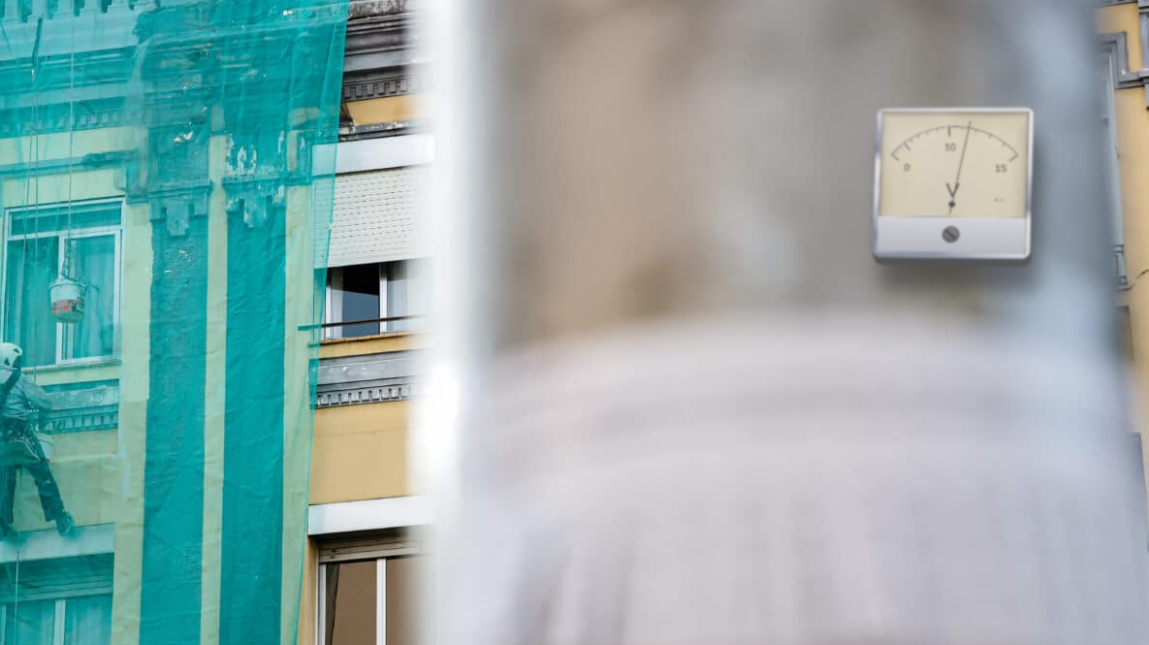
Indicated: 11.5 (V)
